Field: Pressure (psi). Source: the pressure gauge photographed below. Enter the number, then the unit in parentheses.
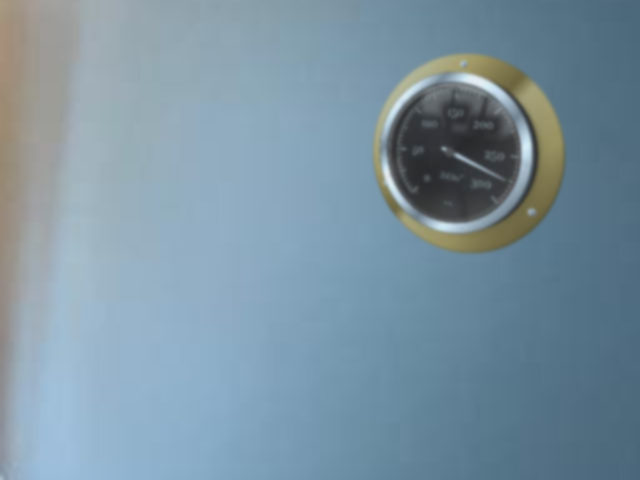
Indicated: 275 (psi)
